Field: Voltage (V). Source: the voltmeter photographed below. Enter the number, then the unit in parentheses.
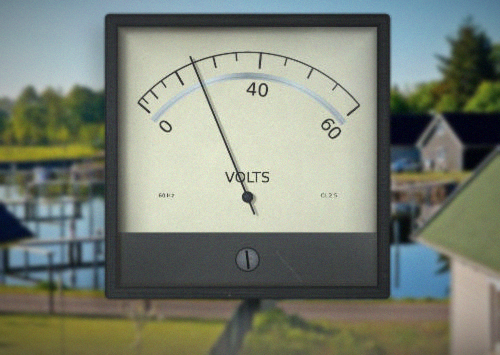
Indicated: 25 (V)
